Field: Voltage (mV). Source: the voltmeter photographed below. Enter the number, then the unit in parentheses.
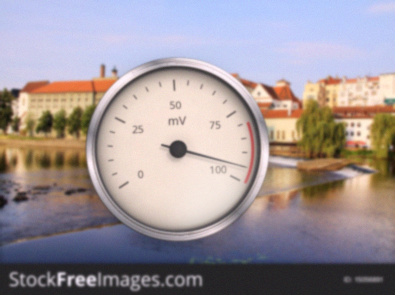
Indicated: 95 (mV)
